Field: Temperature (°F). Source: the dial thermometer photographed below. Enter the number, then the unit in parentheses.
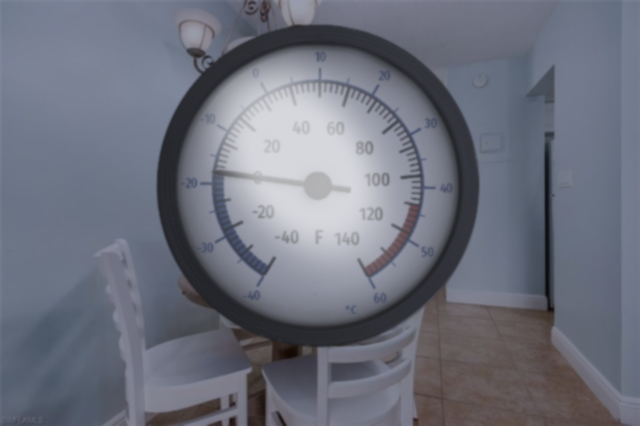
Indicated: 0 (°F)
